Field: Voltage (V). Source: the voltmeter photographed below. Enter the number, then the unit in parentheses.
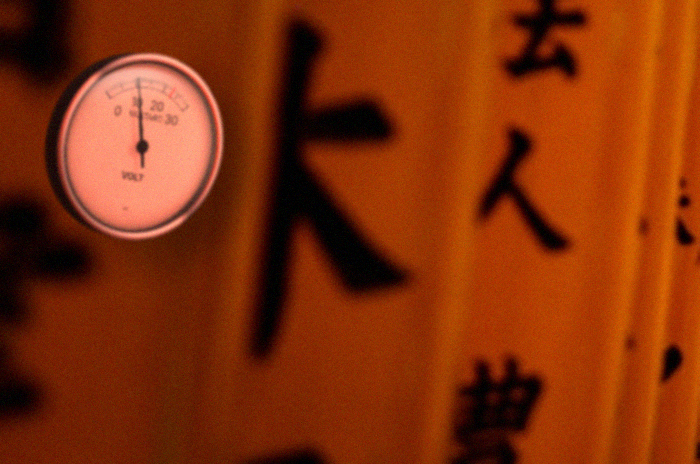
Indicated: 10 (V)
